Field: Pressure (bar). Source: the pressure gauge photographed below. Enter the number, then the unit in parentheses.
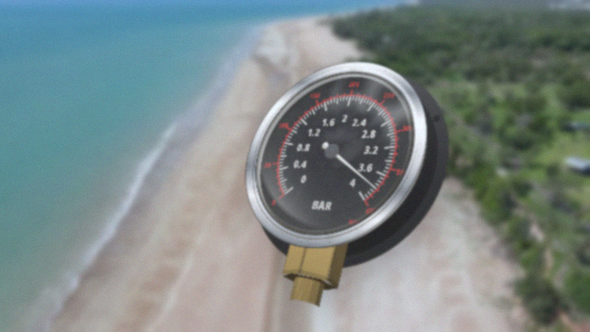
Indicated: 3.8 (bar)
